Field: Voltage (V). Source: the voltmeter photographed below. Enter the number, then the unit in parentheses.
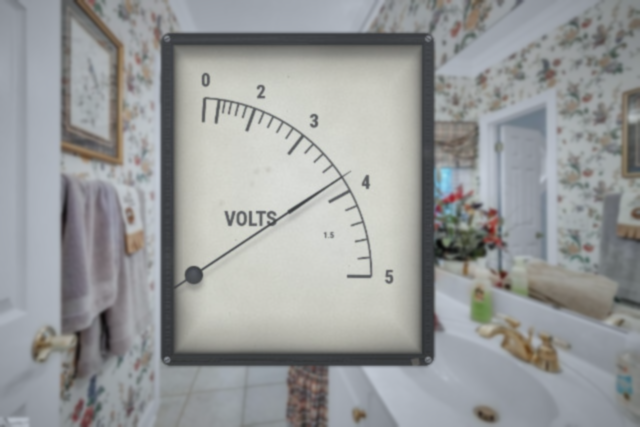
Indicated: 3.8 (V)
